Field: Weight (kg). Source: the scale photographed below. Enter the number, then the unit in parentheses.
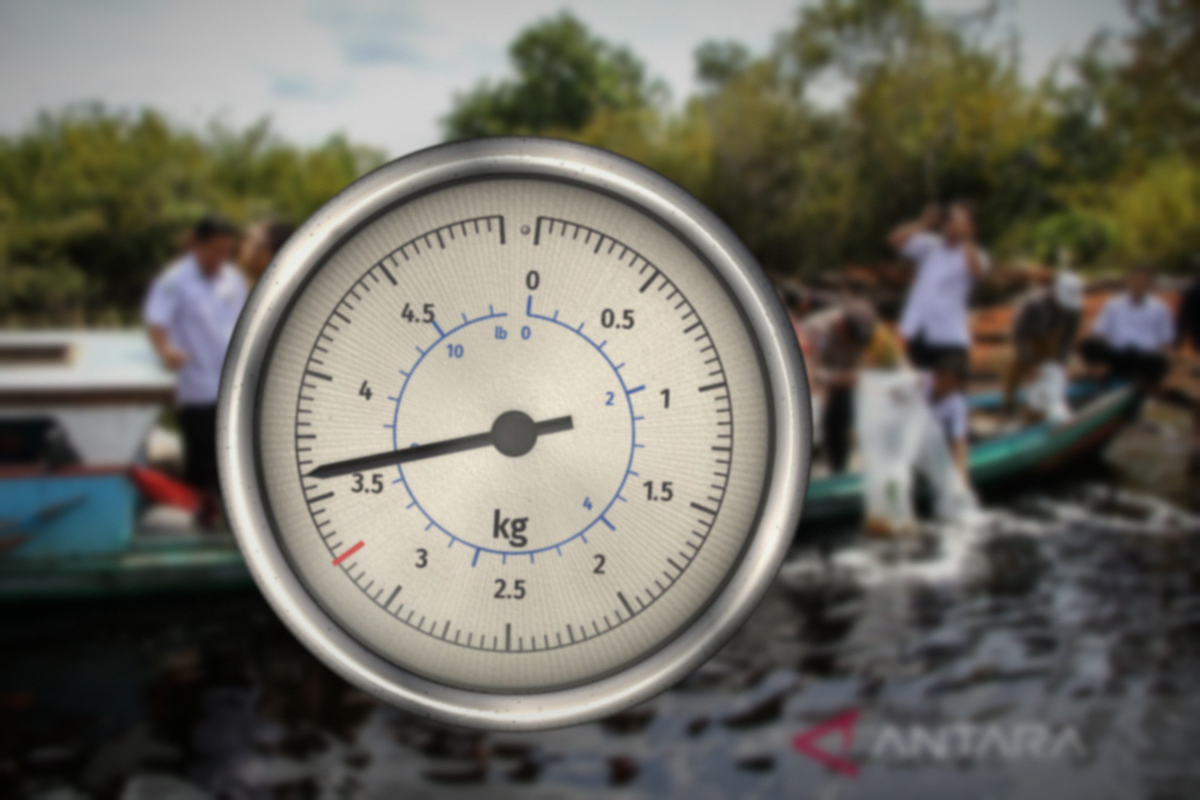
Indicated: 3.6 (kg)
